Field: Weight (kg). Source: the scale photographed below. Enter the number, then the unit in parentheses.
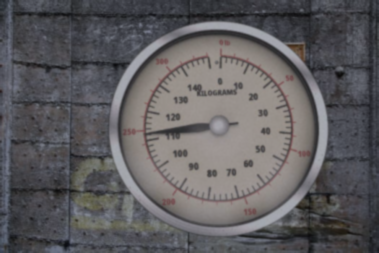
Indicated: 112 (kg)
